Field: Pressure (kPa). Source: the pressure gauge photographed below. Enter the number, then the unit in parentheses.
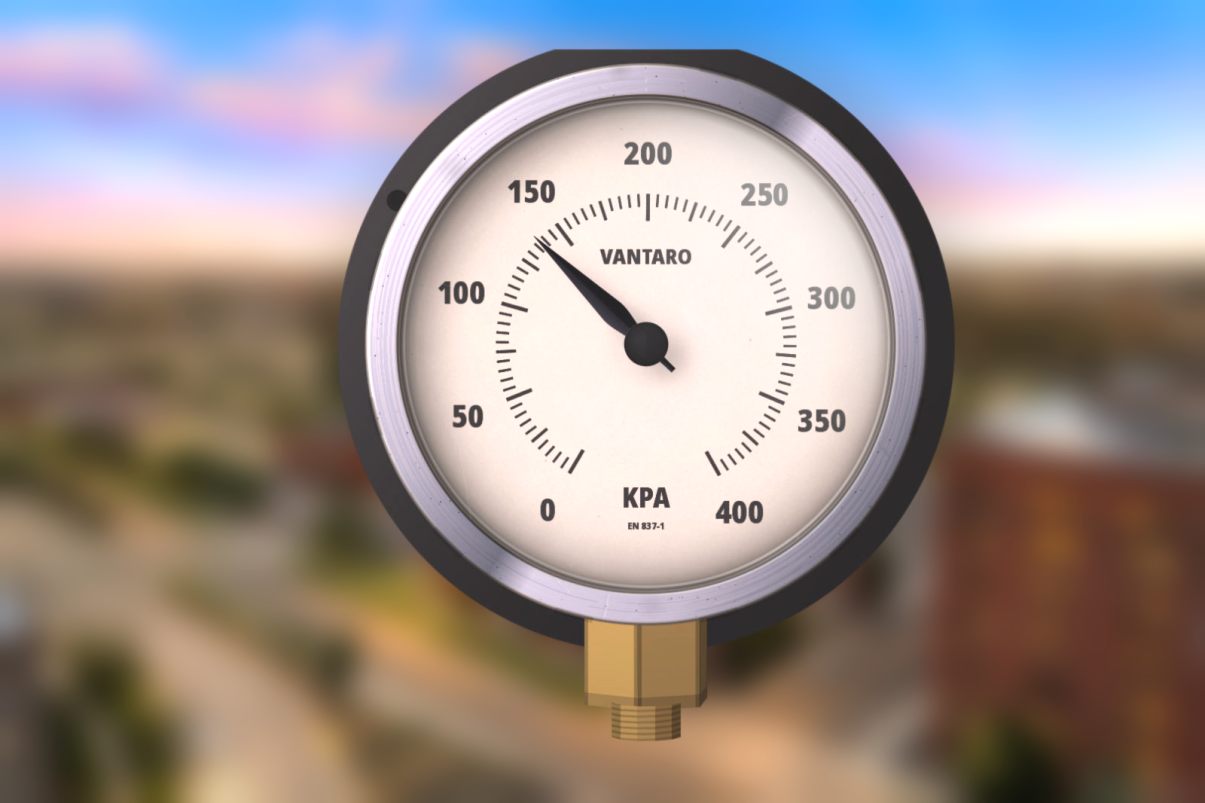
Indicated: 137.5 (kPa)
